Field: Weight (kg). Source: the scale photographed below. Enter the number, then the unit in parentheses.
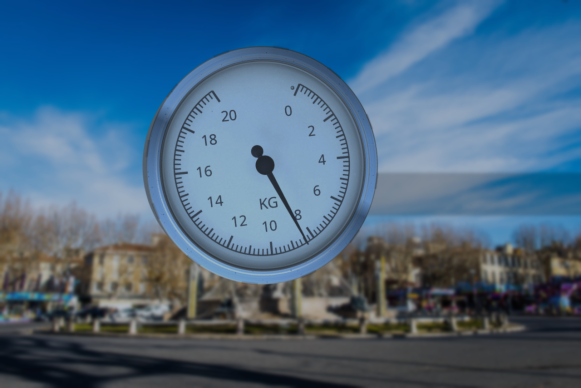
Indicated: 8.4 (kg)
